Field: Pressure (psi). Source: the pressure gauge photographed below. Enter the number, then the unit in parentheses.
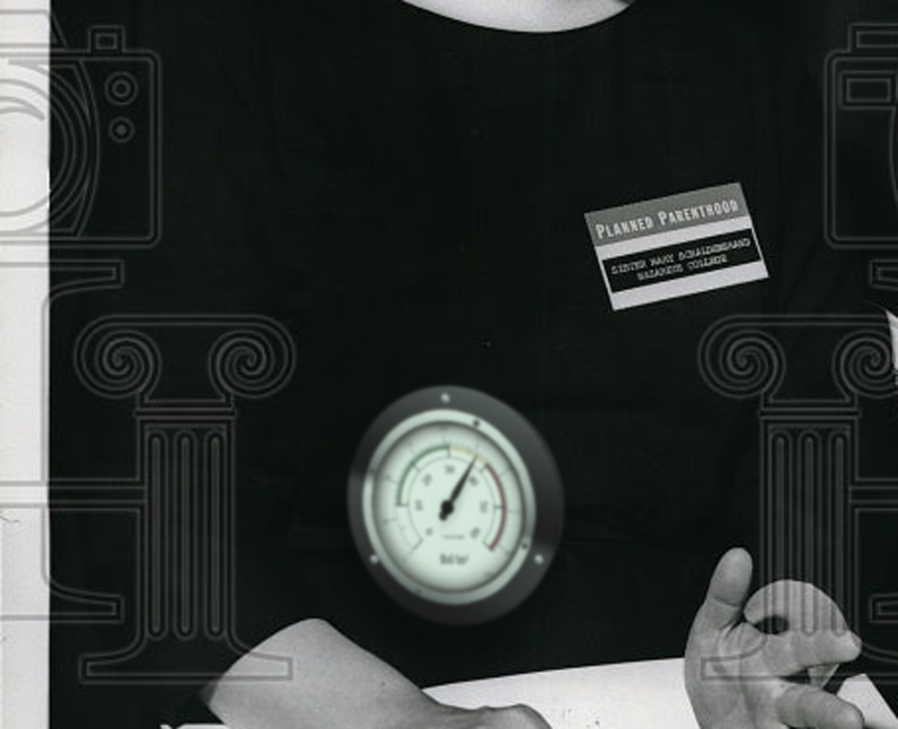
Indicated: 37.5 (psi)
